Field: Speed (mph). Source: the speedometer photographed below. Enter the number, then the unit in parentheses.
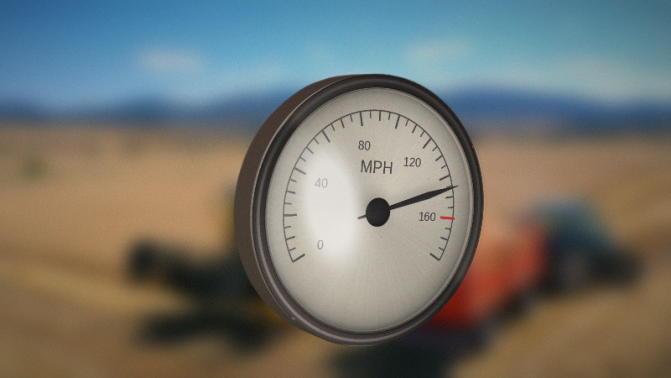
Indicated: 145 (mph)
